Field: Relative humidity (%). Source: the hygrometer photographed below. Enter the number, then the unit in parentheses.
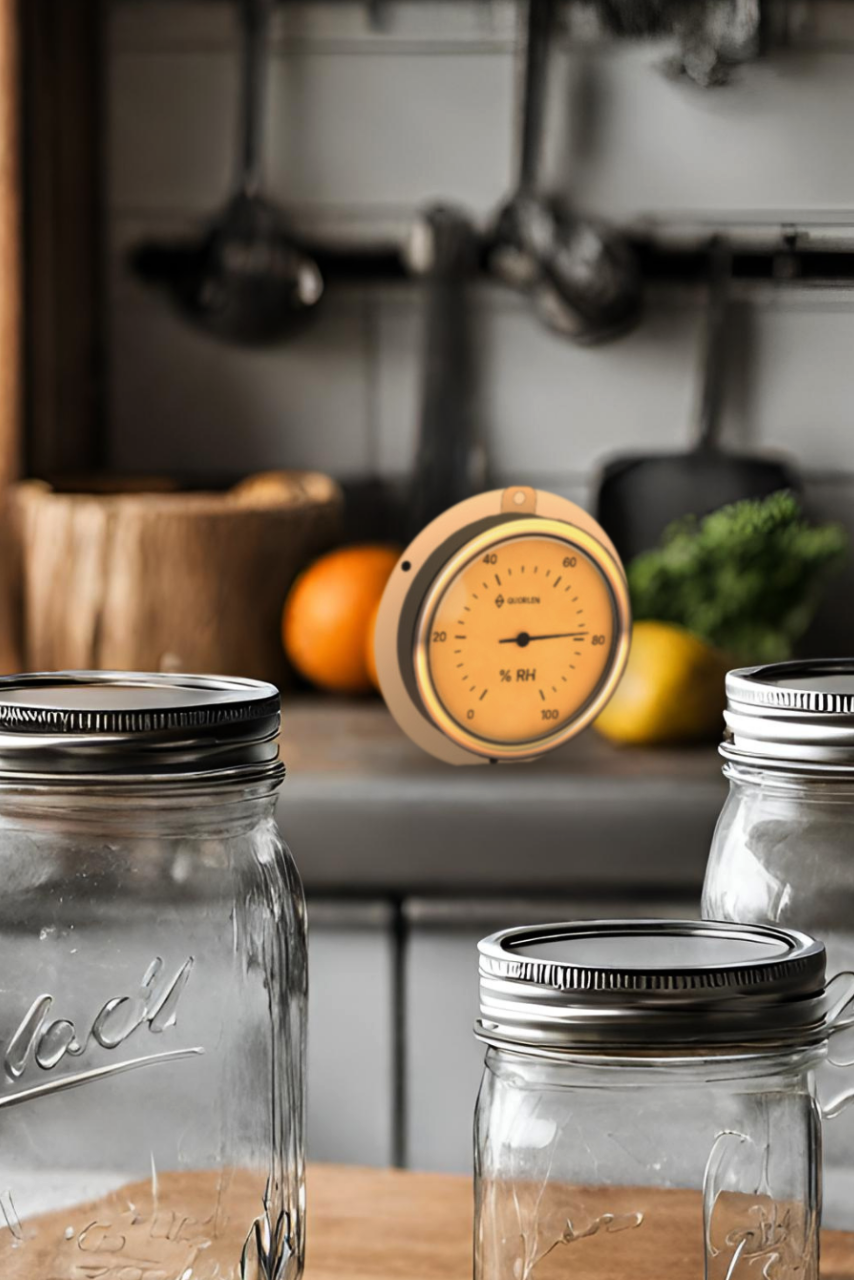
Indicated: 78 (%)
